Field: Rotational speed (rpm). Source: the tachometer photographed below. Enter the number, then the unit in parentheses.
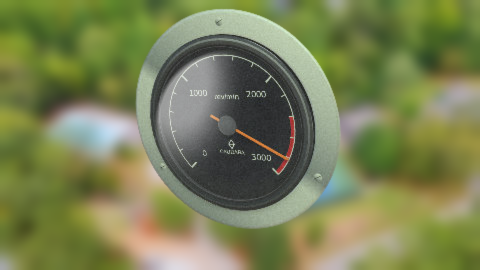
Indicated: 2800 (rpm)
